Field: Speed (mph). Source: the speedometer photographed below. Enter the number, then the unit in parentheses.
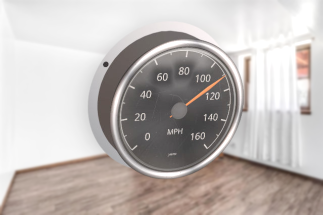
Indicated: 110 (mph)
